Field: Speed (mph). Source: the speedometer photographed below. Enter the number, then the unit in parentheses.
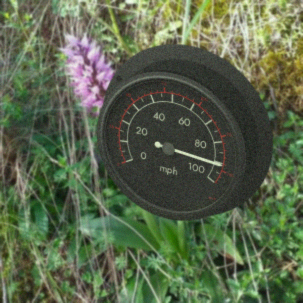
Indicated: 90 (mph)
